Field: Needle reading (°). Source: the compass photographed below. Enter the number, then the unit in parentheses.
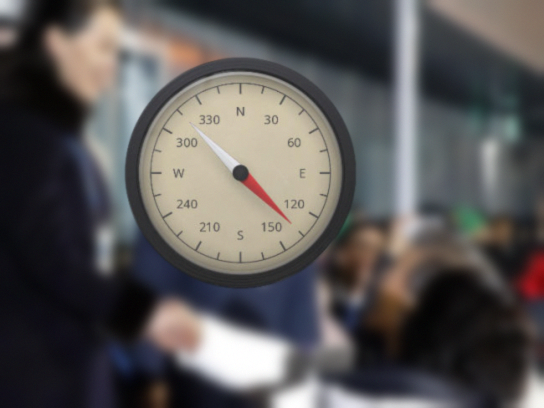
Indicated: 135 (°)
